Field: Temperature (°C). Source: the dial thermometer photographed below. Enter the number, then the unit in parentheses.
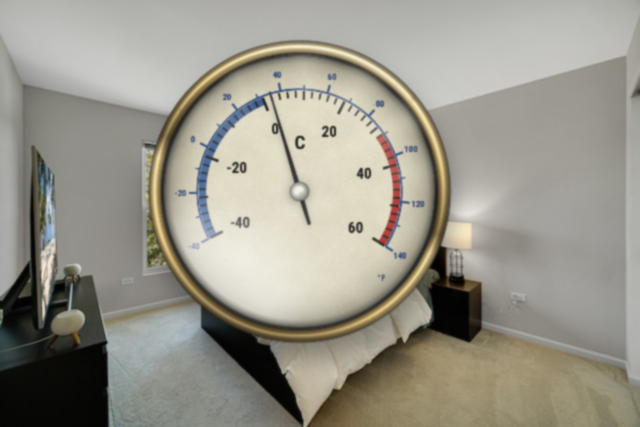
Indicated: 2 (°C)
